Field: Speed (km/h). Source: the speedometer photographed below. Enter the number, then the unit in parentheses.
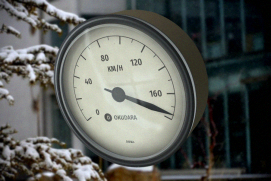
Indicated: 175 (km/h)
